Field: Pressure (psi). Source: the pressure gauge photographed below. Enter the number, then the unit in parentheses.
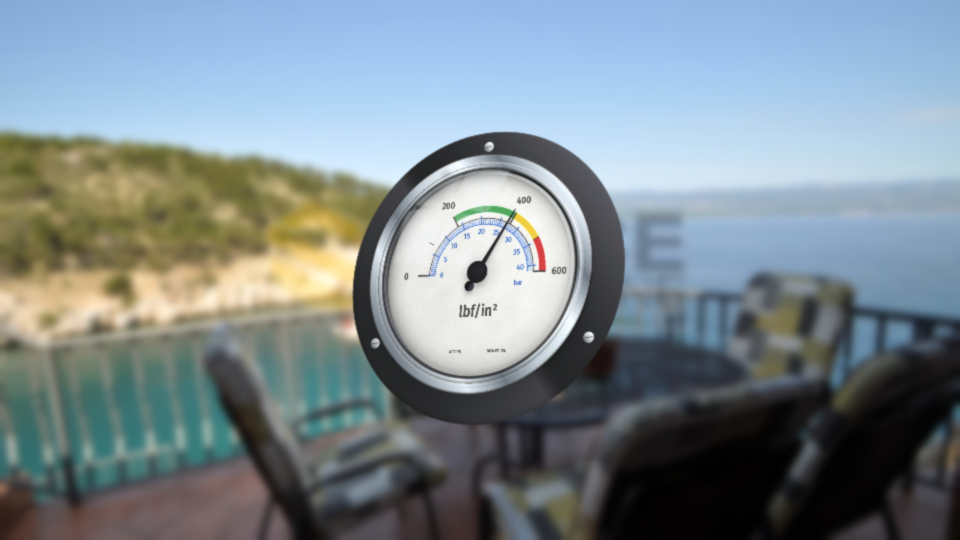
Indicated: 400 (psi)
